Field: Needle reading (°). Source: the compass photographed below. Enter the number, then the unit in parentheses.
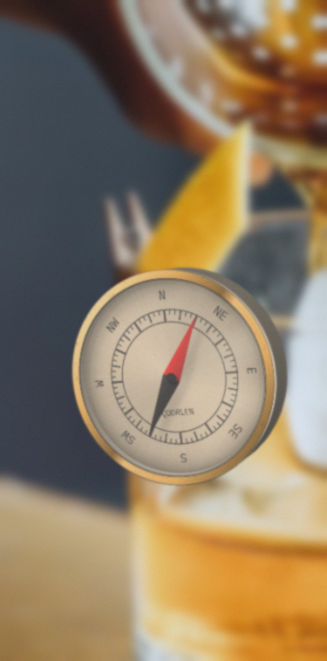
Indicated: 30 (°)
